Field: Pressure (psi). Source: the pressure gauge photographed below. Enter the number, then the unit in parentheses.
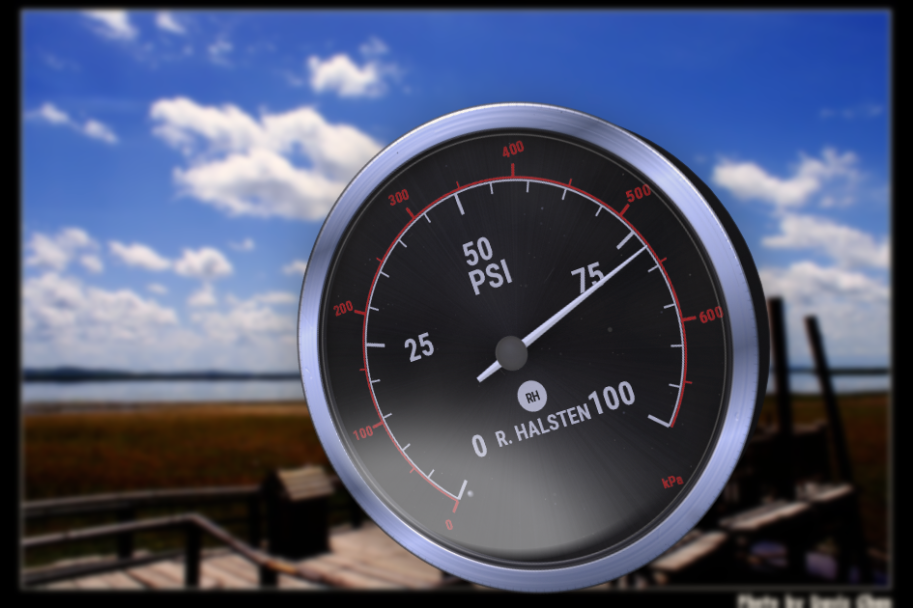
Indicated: 77.5 (psi)
